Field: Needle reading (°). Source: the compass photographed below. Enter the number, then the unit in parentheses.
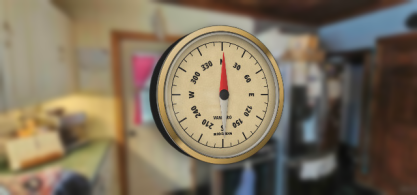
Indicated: 0 (°)
